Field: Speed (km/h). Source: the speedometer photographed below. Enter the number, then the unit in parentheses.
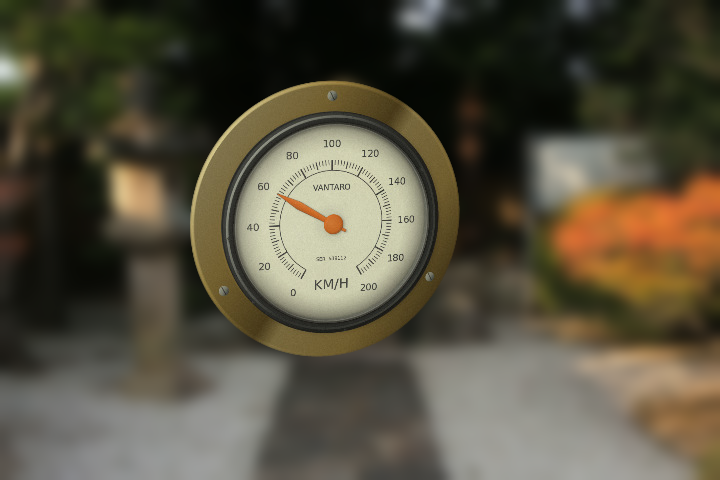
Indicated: 60 (km/h)
